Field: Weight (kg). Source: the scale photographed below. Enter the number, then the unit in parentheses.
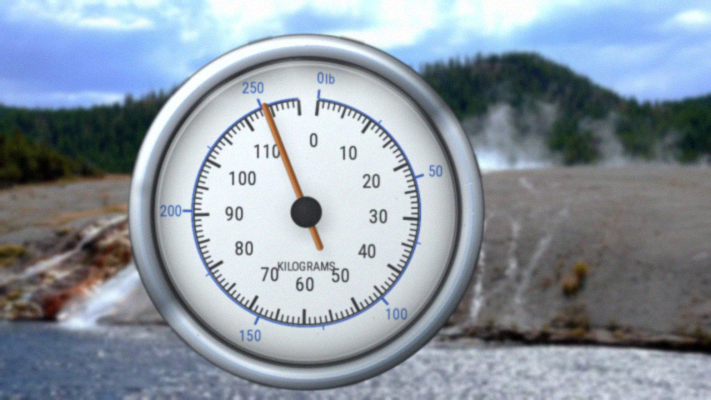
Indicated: 114 (kg)
